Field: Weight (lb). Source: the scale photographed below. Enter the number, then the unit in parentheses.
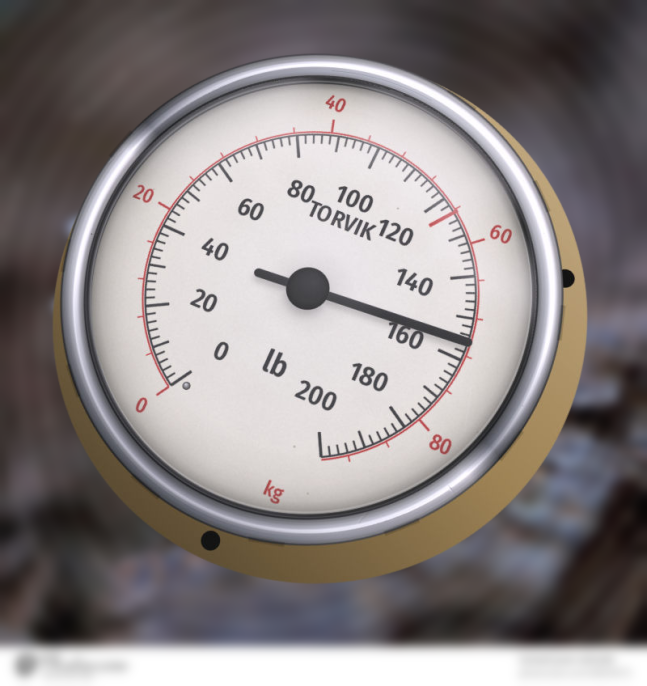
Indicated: 156 (lb)
